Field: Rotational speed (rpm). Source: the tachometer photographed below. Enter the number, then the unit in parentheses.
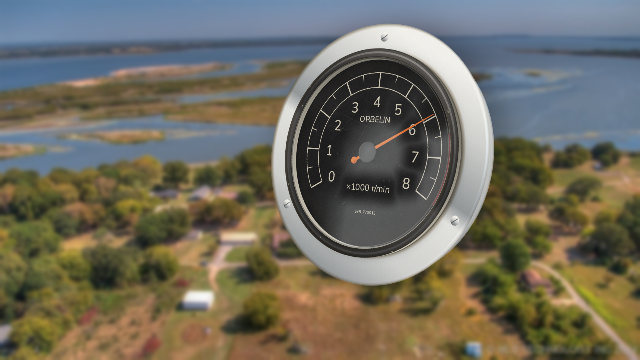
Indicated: 6000 (rpm)
